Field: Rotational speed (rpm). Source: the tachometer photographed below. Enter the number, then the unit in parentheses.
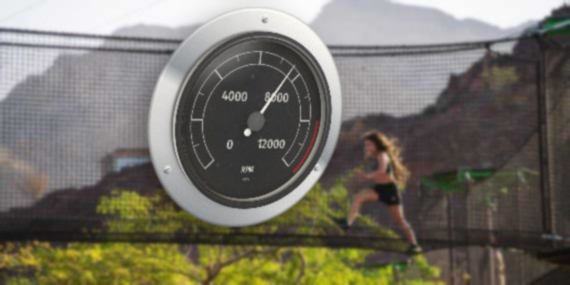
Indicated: 7500 (rpm)
